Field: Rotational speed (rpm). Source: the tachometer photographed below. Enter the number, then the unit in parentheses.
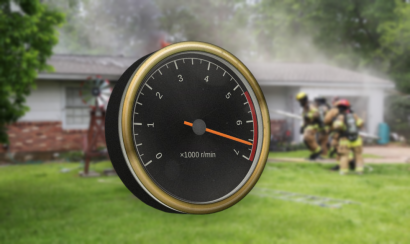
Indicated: 6625 (rpm)
